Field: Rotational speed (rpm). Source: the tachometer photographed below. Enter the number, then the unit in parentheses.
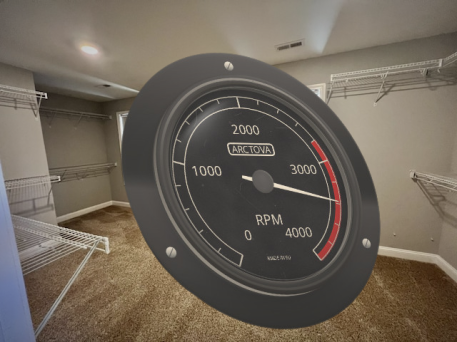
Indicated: 3400 (rpm)
